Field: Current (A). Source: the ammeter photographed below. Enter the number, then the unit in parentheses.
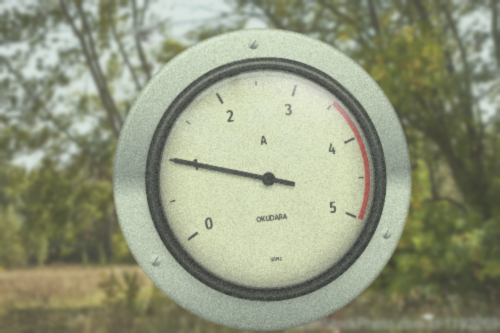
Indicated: 1 (A)
